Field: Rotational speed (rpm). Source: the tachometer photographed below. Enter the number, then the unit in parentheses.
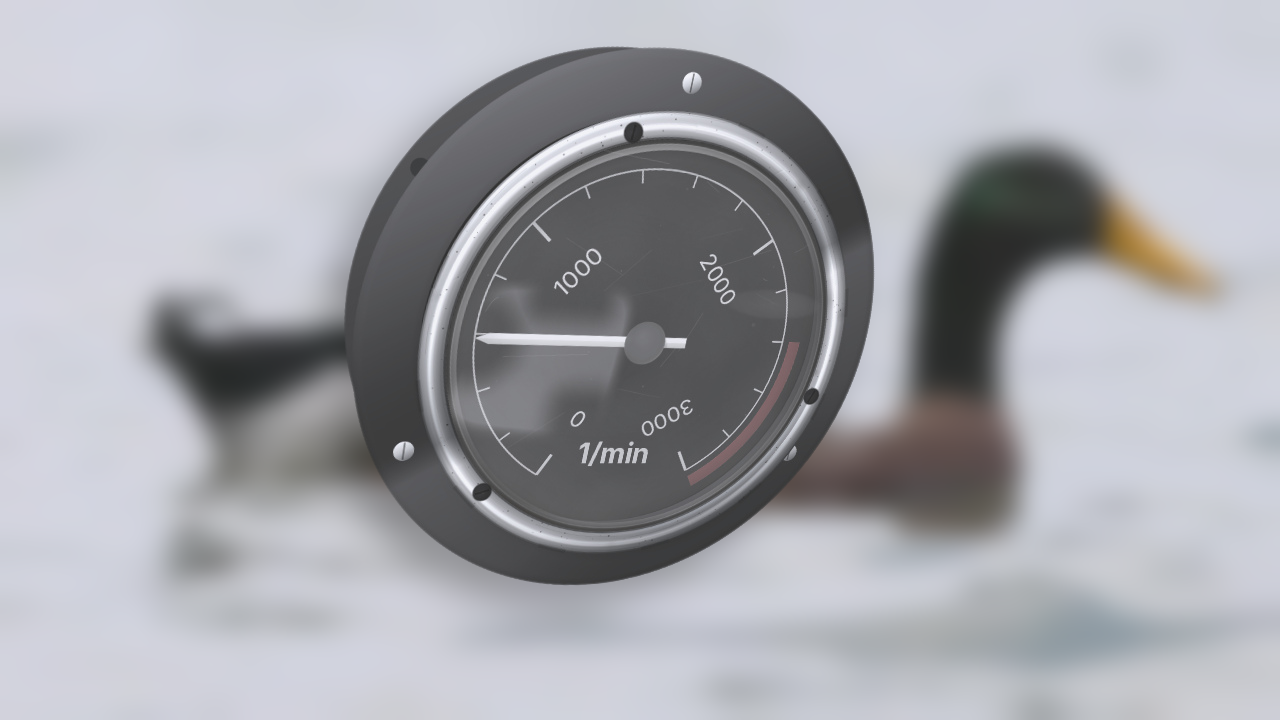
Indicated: 600 (rpm)
